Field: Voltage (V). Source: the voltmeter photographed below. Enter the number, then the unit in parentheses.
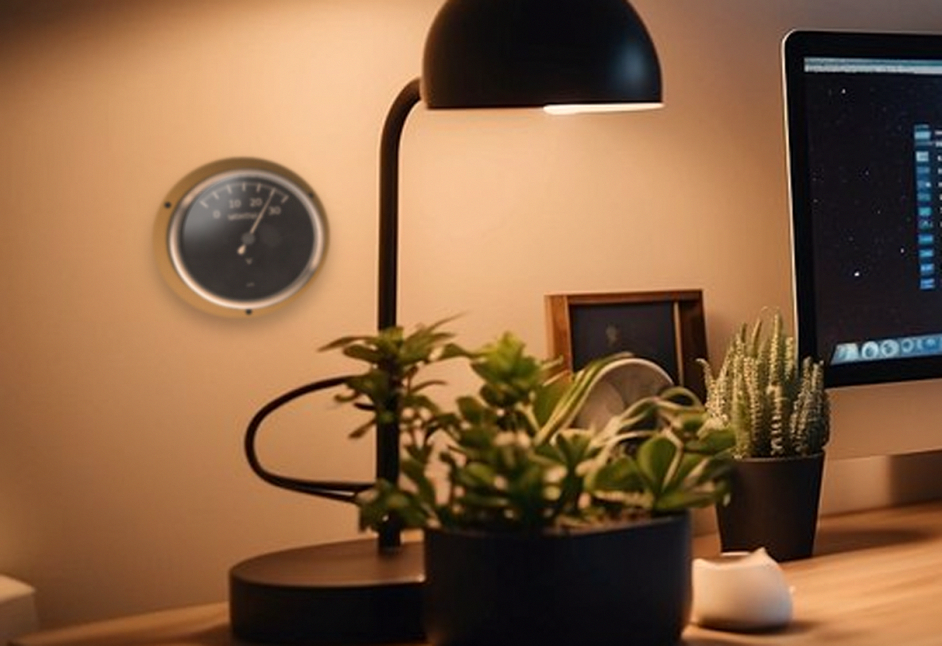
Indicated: 25 (V)
